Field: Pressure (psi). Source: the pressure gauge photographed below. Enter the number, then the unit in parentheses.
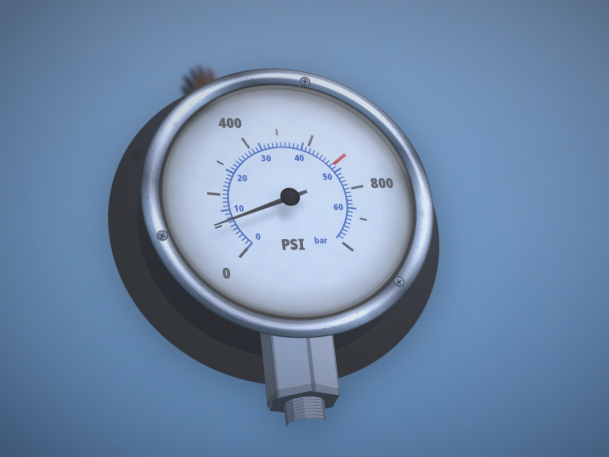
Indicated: 100 (psi)
